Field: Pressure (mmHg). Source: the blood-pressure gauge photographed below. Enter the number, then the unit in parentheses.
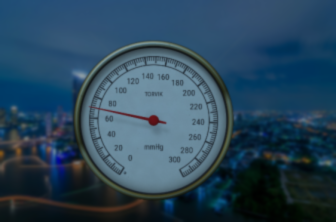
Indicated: 70 (mmHg)
